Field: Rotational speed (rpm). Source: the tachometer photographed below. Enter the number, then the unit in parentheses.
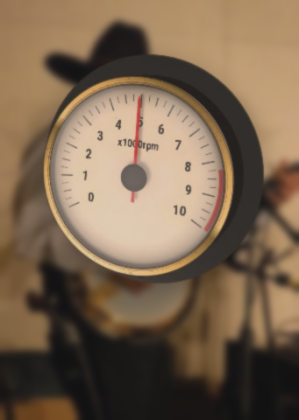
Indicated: 5000 (rpm)
